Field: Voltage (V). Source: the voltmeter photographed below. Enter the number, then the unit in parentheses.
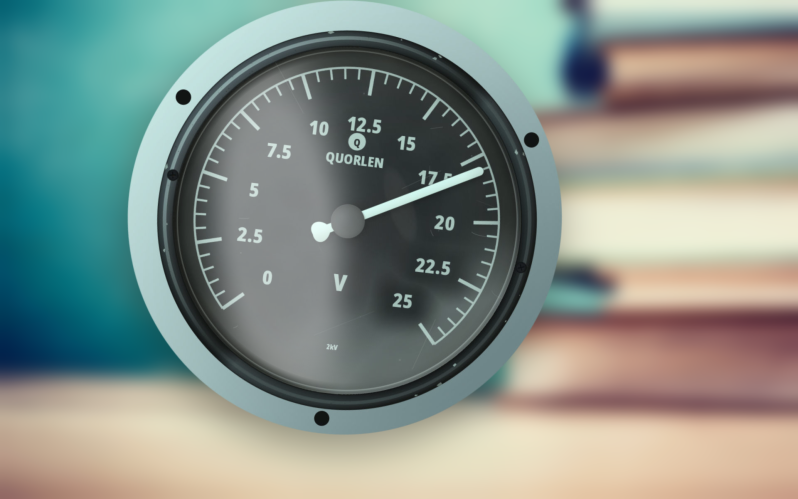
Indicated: 18 (V)
